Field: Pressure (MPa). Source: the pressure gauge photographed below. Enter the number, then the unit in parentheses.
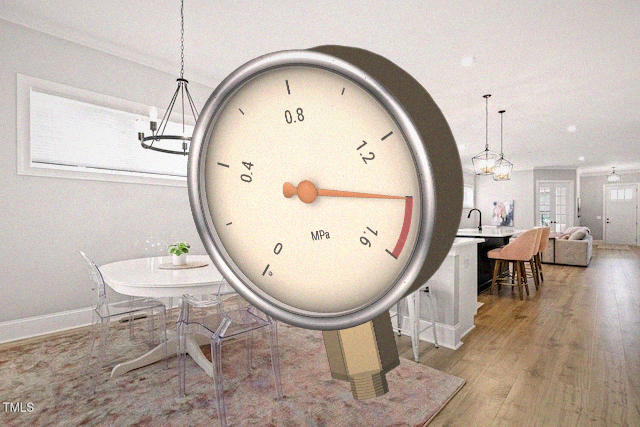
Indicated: 1.4 (MPa)
